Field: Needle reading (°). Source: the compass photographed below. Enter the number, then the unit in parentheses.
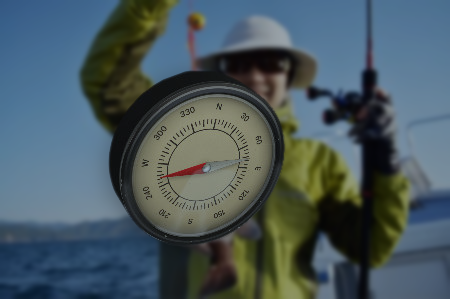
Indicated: 255 (°)
